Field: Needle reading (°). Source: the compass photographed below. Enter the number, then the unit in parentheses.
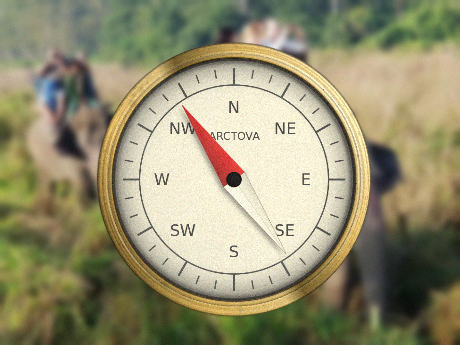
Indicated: 325 (°)
